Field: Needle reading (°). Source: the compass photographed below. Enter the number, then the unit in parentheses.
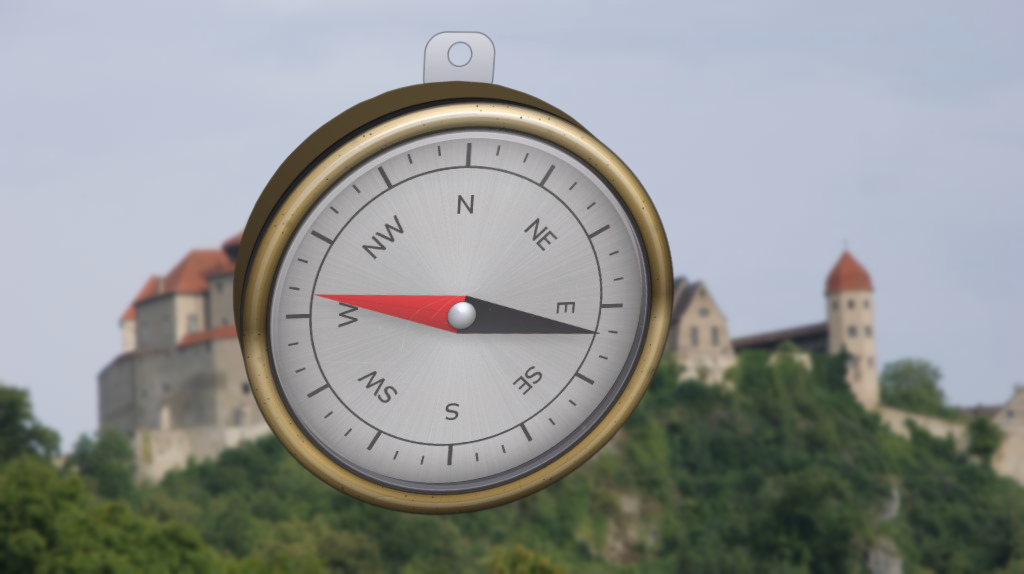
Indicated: 280 (°)
